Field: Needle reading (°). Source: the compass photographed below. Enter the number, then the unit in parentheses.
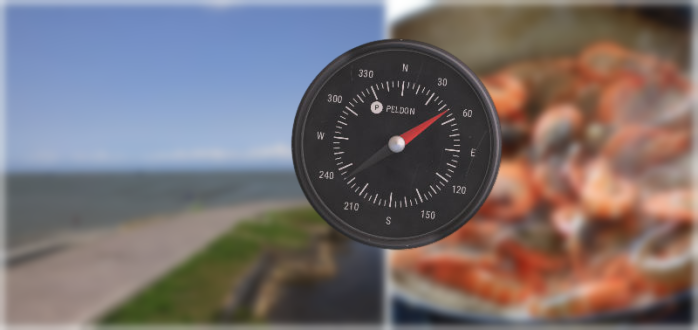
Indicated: 50 (°)
